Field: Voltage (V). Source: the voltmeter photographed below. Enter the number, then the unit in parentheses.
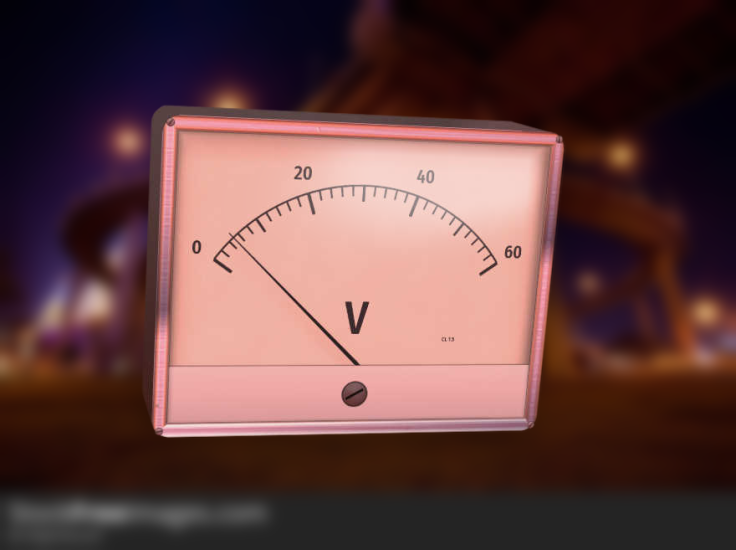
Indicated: 5 (V)
